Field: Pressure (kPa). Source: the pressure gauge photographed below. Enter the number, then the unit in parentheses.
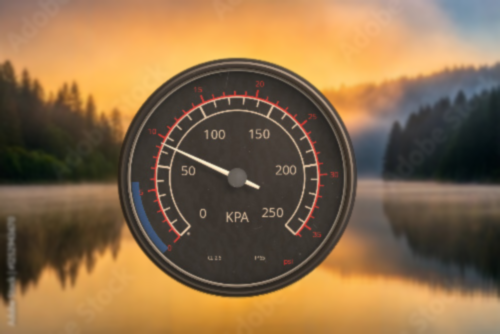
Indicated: 65 (kPa)
